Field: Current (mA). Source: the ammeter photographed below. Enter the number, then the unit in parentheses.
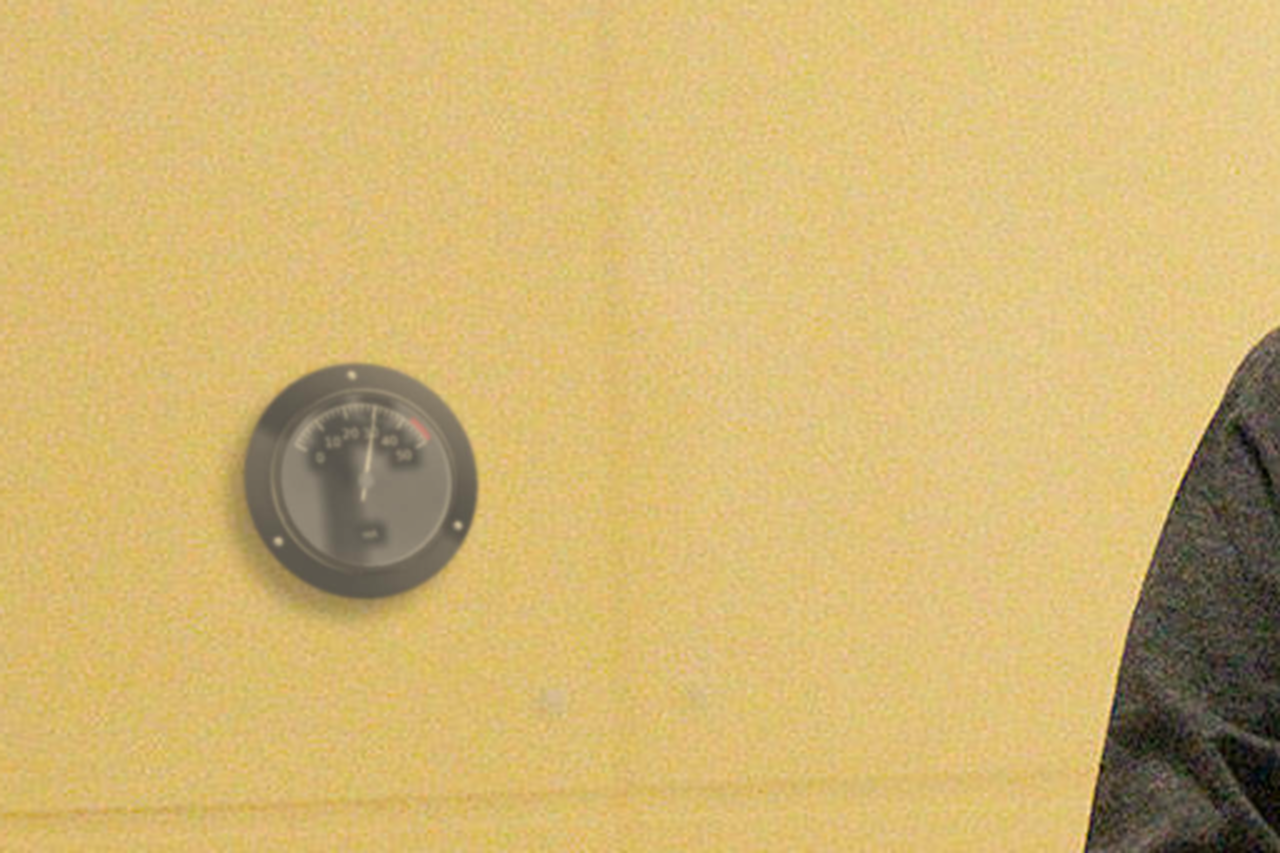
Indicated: 30 (mA)
